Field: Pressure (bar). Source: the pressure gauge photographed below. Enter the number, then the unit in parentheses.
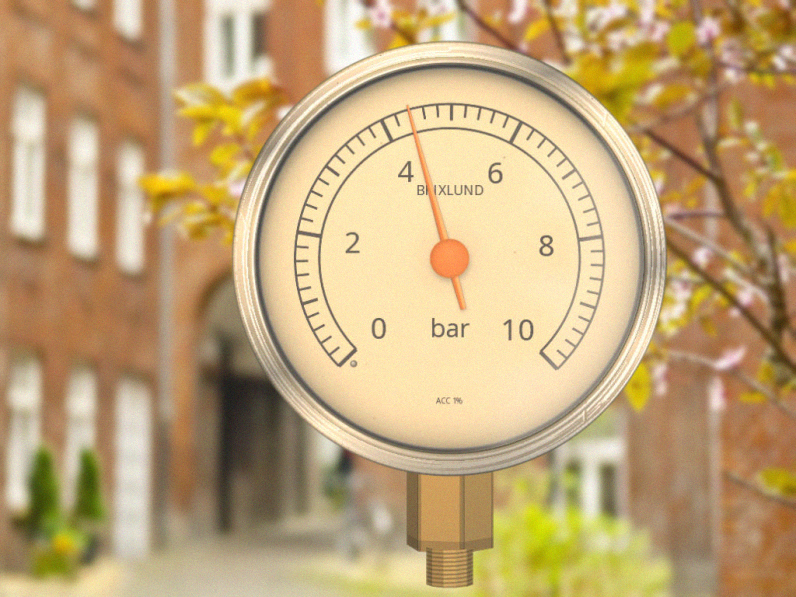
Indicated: 4.4 (bar)
